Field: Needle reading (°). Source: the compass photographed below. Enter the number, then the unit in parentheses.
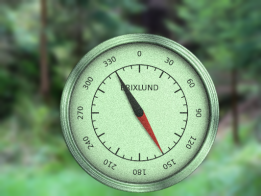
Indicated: 150 (°)
